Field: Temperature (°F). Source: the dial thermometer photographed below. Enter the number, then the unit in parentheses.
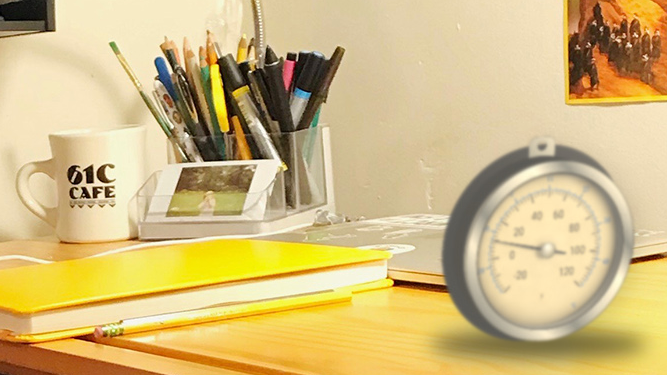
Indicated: 10 (°F)
